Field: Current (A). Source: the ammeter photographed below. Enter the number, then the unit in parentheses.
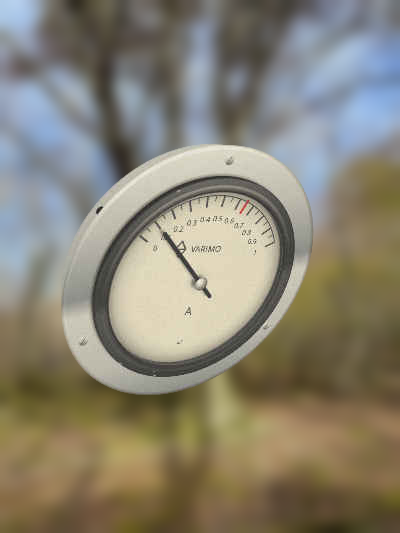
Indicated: 0.1 (A)
